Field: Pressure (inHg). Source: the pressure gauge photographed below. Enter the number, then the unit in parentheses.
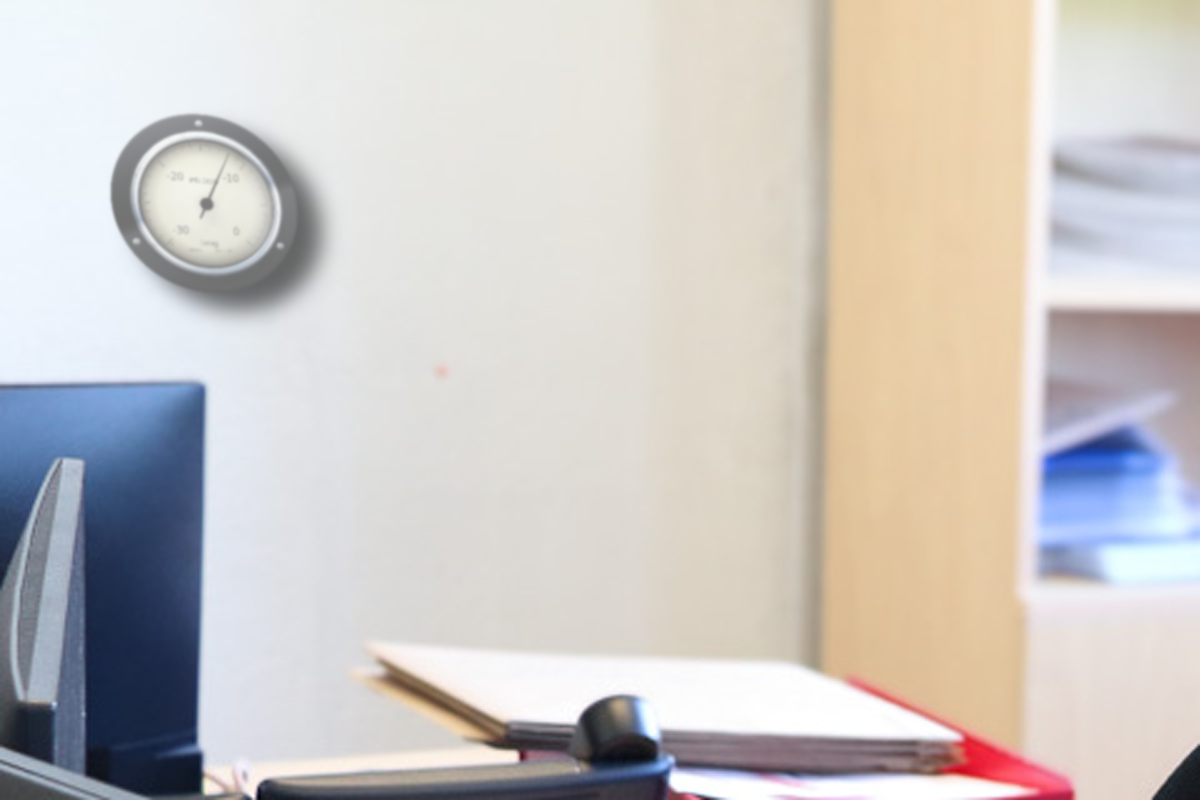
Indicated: -12 (inHg)
